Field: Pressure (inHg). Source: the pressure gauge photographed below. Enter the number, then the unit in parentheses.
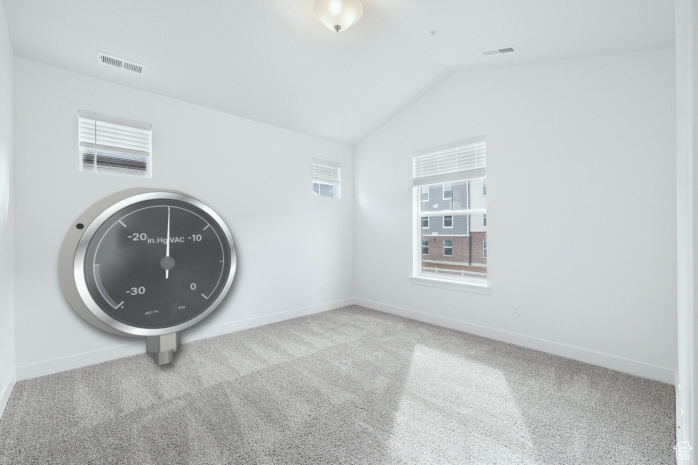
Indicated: -15 (inHg)
